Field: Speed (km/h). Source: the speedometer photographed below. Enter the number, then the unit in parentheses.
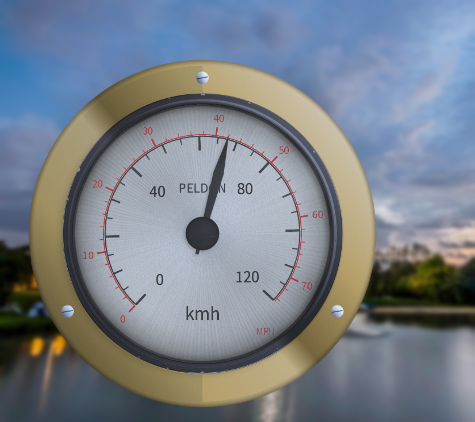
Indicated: 67.5 (km/h)
